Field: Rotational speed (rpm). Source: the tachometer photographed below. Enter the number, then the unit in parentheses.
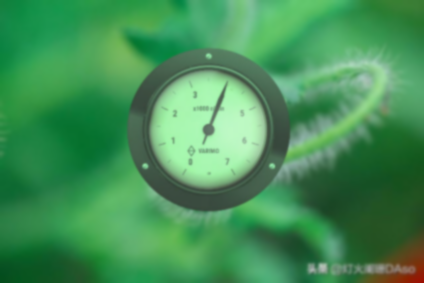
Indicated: 4000 (rpm)
